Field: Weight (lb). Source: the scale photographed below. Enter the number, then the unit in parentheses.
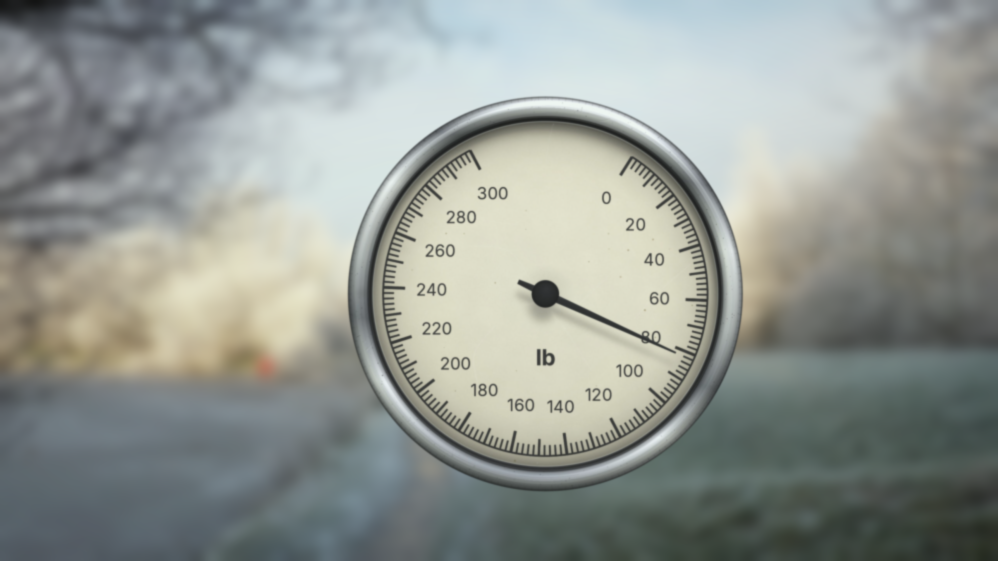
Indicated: 82 (lb)
